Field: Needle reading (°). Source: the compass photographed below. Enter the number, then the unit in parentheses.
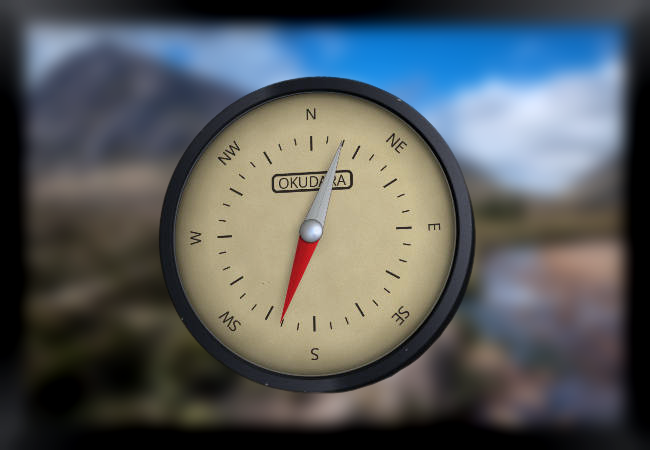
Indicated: 200 (°)
